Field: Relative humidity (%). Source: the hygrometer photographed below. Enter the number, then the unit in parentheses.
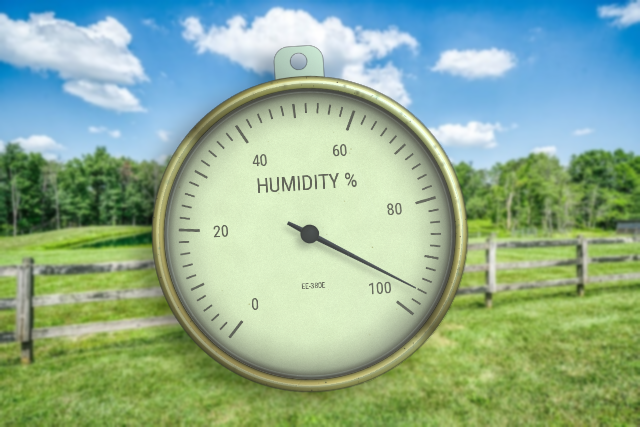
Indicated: 96 (%)
